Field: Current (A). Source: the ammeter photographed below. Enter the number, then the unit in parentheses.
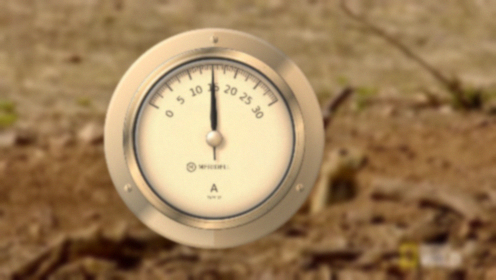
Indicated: 15 (A)
